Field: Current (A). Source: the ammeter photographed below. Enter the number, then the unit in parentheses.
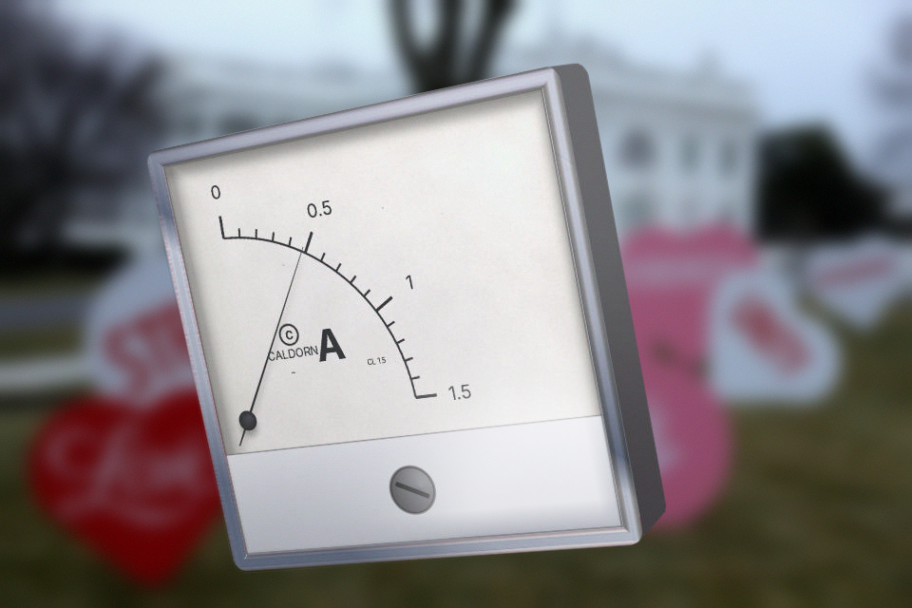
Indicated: 0.5 (A)
